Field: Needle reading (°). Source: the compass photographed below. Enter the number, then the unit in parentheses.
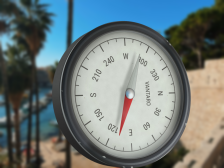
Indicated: 110 (°)
